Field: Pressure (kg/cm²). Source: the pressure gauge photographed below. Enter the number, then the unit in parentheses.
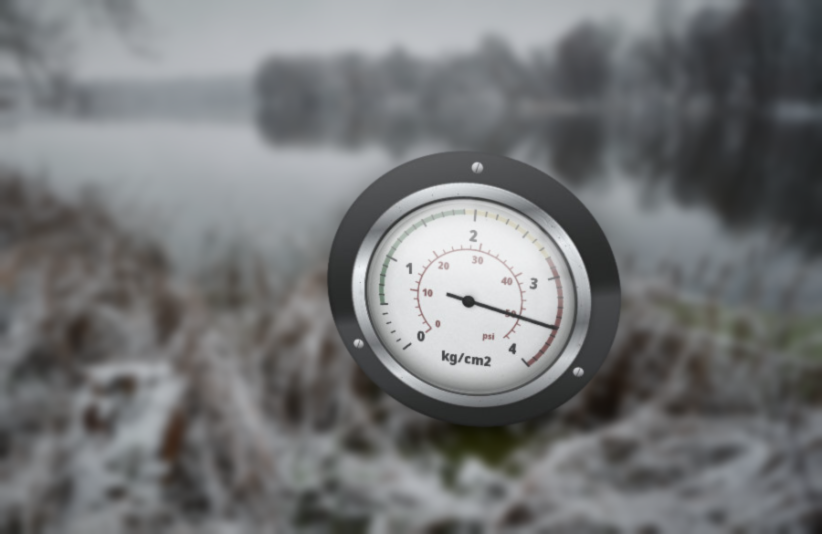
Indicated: 3.5 (kg/cm²)
